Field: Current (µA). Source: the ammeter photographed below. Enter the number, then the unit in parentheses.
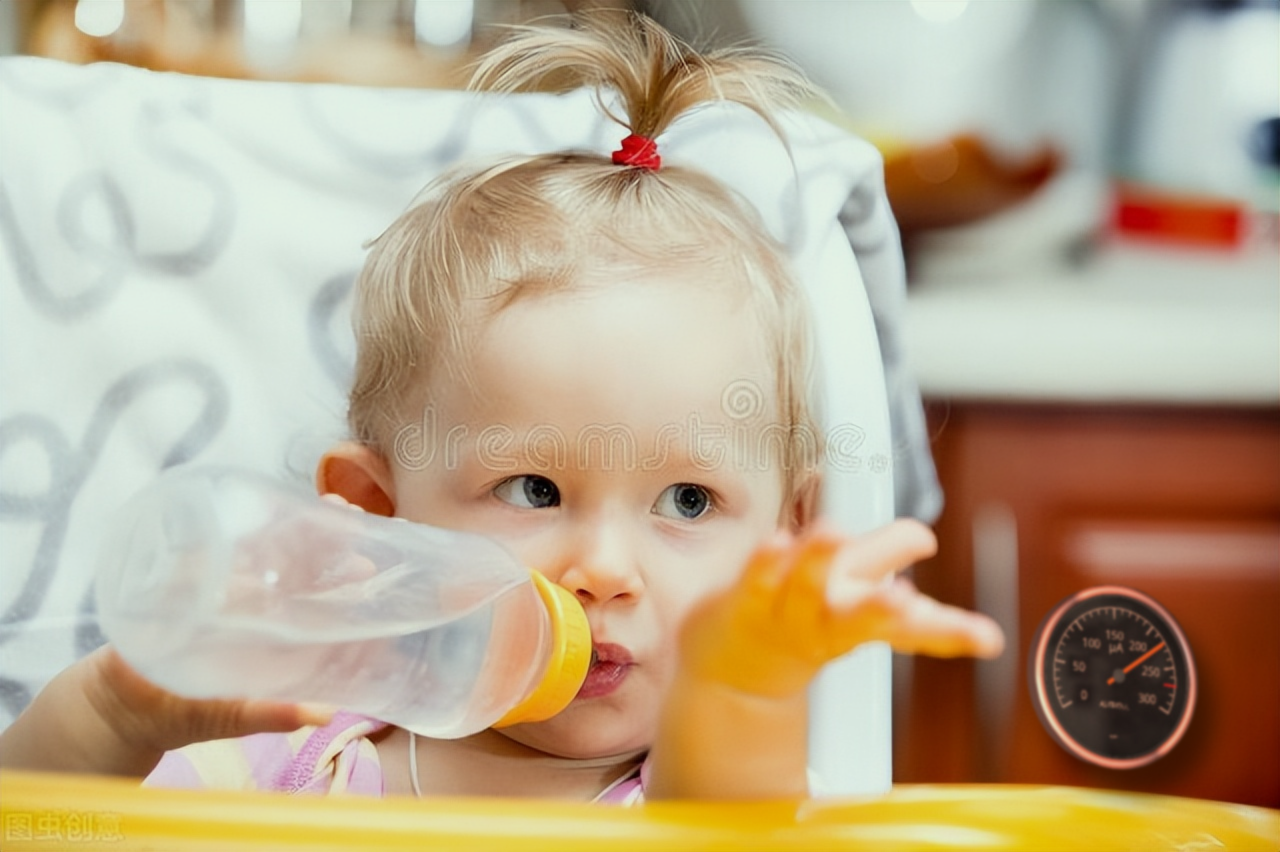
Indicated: 220 (µA)
